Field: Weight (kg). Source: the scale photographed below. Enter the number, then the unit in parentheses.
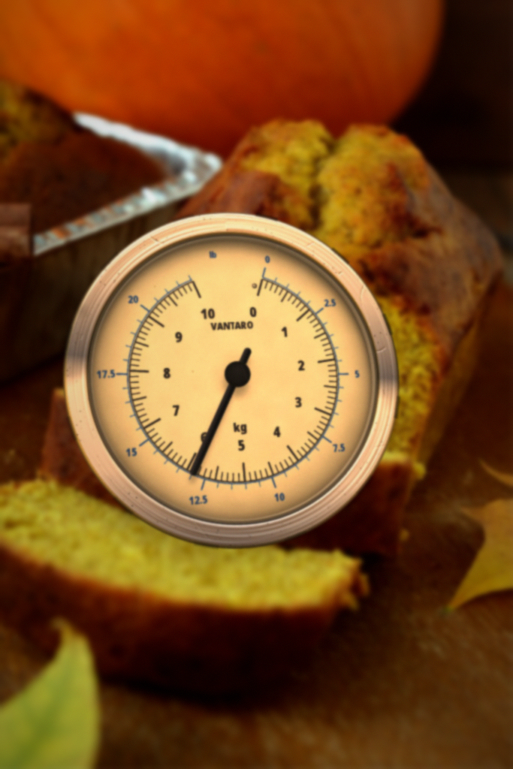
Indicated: 5.9 (kg)
